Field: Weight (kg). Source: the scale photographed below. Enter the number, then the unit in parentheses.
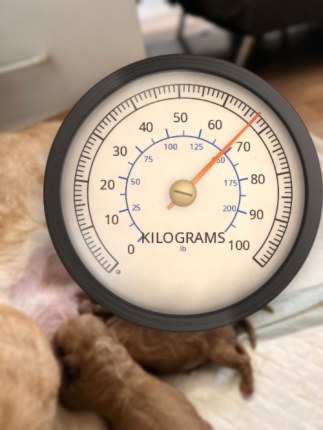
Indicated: 67 (kg)
